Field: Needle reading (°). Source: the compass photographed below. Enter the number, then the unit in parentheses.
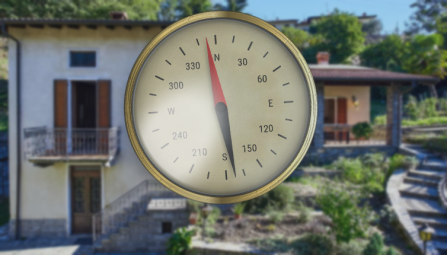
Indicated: 352.5 (°)
